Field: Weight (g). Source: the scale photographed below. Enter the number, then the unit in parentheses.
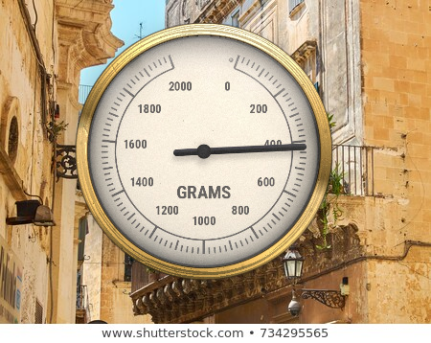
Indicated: 420 (g)
